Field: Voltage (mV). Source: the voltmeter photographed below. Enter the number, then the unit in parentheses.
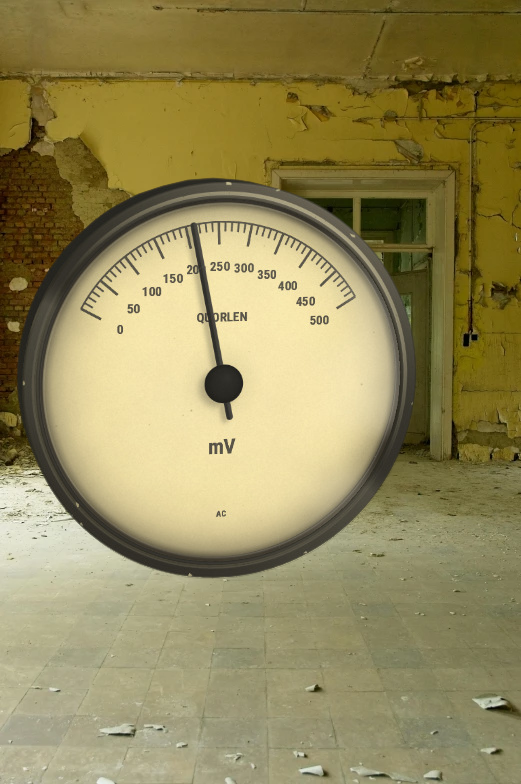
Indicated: 210 (mV)
